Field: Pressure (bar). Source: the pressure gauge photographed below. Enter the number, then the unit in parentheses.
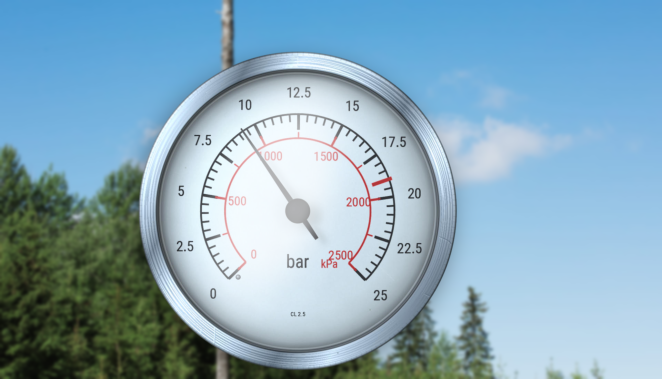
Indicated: 9.25 (bar)
